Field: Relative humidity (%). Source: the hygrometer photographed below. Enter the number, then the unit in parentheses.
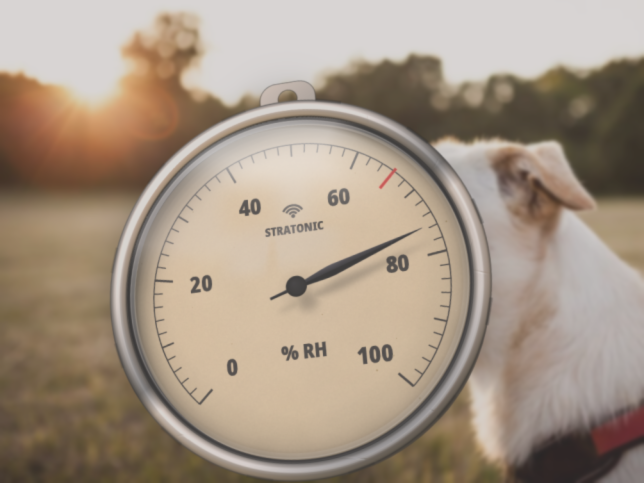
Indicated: 76 (%)
